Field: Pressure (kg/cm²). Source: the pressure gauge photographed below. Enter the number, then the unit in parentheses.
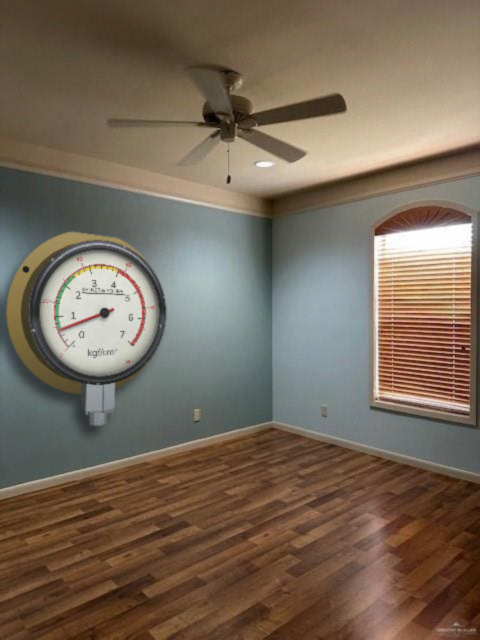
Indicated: 0.6 (kg/cm²)
